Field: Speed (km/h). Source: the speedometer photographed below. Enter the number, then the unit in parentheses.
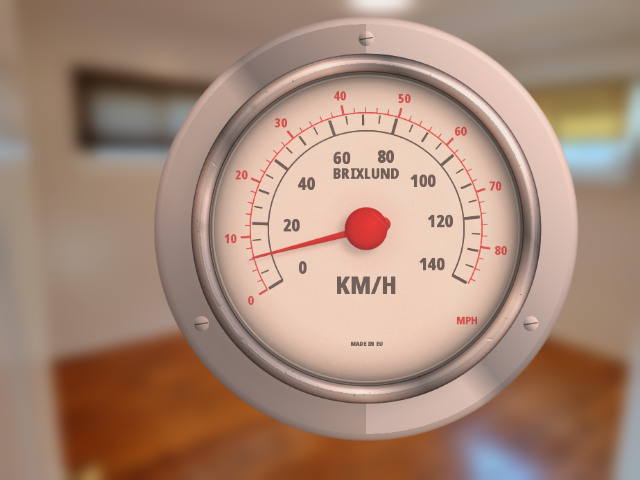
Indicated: 10 (km/h)
